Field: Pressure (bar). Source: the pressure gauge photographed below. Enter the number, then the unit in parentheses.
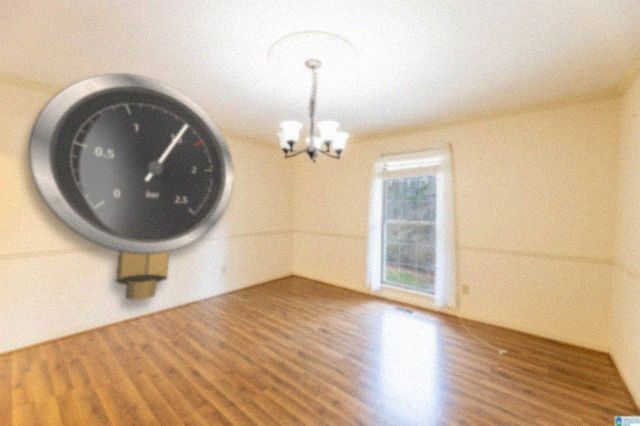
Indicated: 1.5 (bar)
